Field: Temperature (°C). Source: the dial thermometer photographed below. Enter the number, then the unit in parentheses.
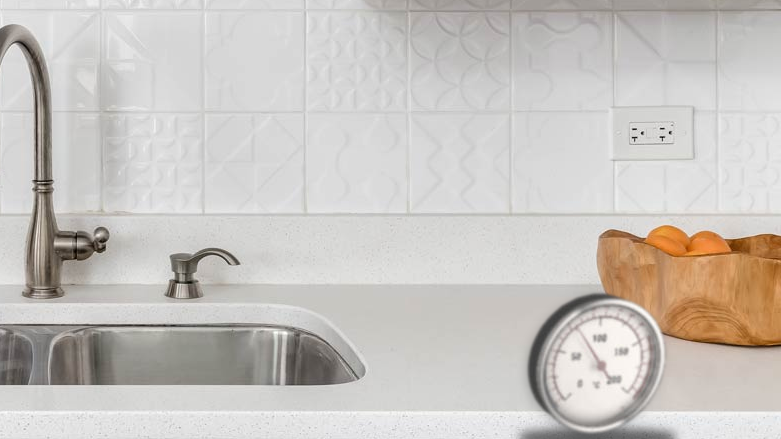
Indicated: 75 (°C)
